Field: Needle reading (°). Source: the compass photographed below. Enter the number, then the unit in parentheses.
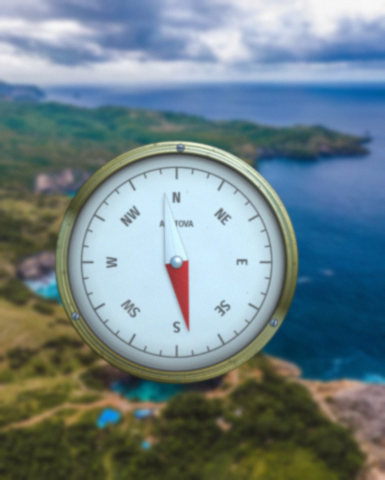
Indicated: 170 (°)
